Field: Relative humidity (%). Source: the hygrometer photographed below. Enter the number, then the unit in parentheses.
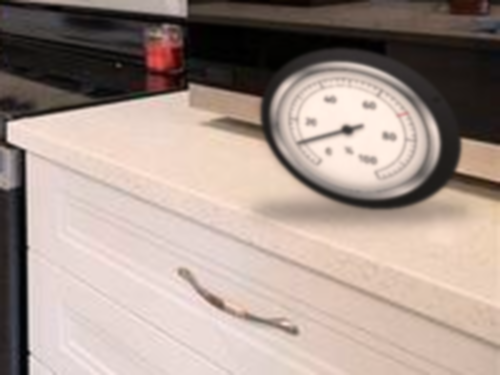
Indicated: 10 (%)
